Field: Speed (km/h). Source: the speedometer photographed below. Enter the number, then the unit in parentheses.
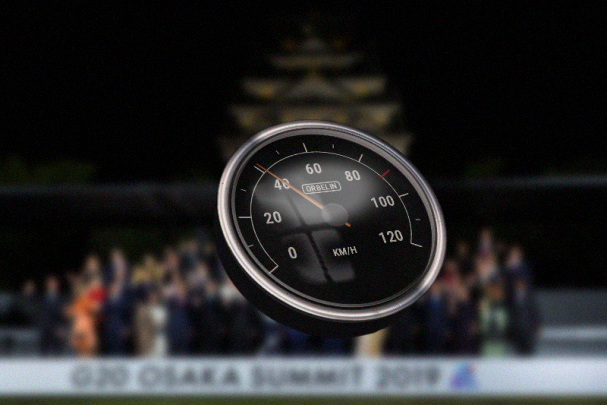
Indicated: 40 (km/h)
